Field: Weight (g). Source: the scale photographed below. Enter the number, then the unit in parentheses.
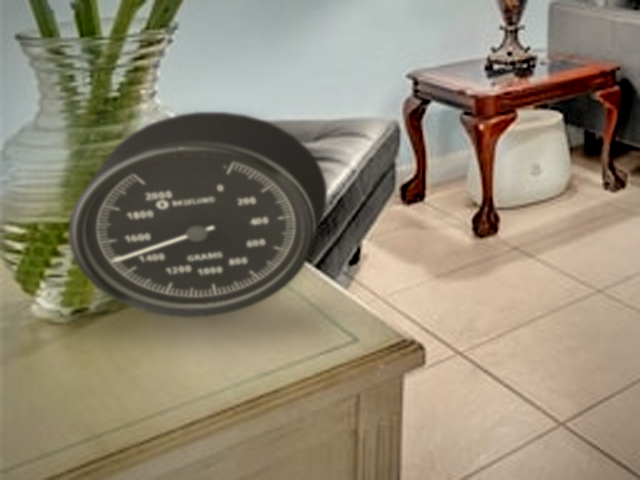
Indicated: 1500 (g)
